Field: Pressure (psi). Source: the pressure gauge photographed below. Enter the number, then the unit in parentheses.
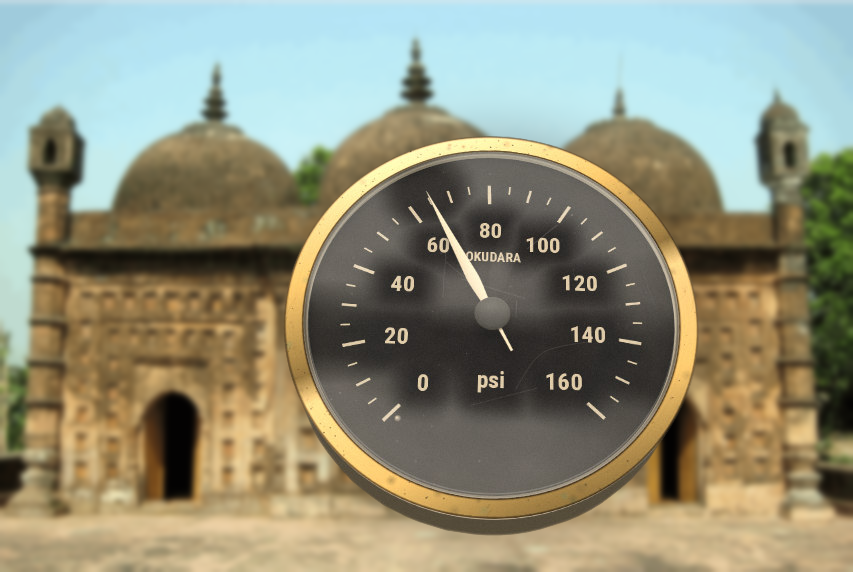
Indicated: 65 (psi)
